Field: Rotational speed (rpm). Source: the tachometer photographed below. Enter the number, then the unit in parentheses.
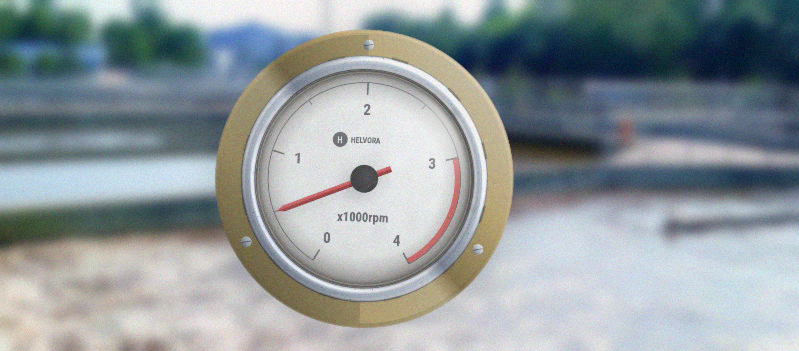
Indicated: 500 (rpm)
